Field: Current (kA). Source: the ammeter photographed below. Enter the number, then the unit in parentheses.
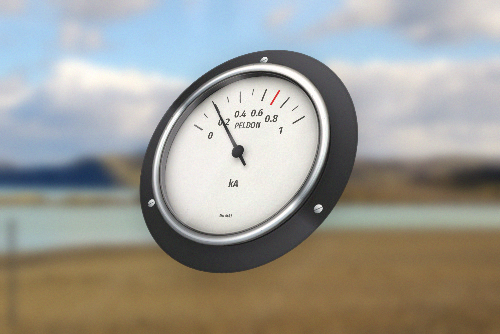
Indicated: 0.2 (kA)
